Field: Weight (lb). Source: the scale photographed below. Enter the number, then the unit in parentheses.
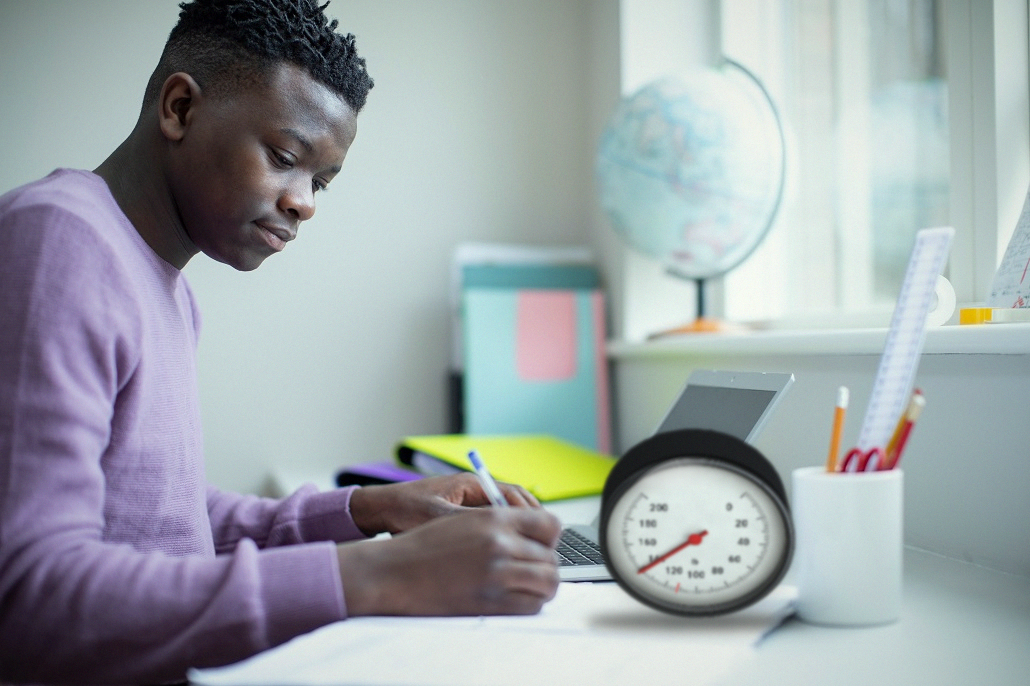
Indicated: 140 (lb)
